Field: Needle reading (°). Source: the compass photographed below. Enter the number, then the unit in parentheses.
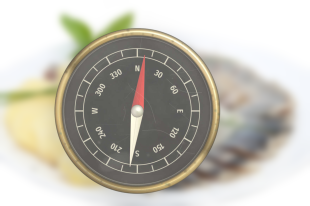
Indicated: 7.5 (°)
